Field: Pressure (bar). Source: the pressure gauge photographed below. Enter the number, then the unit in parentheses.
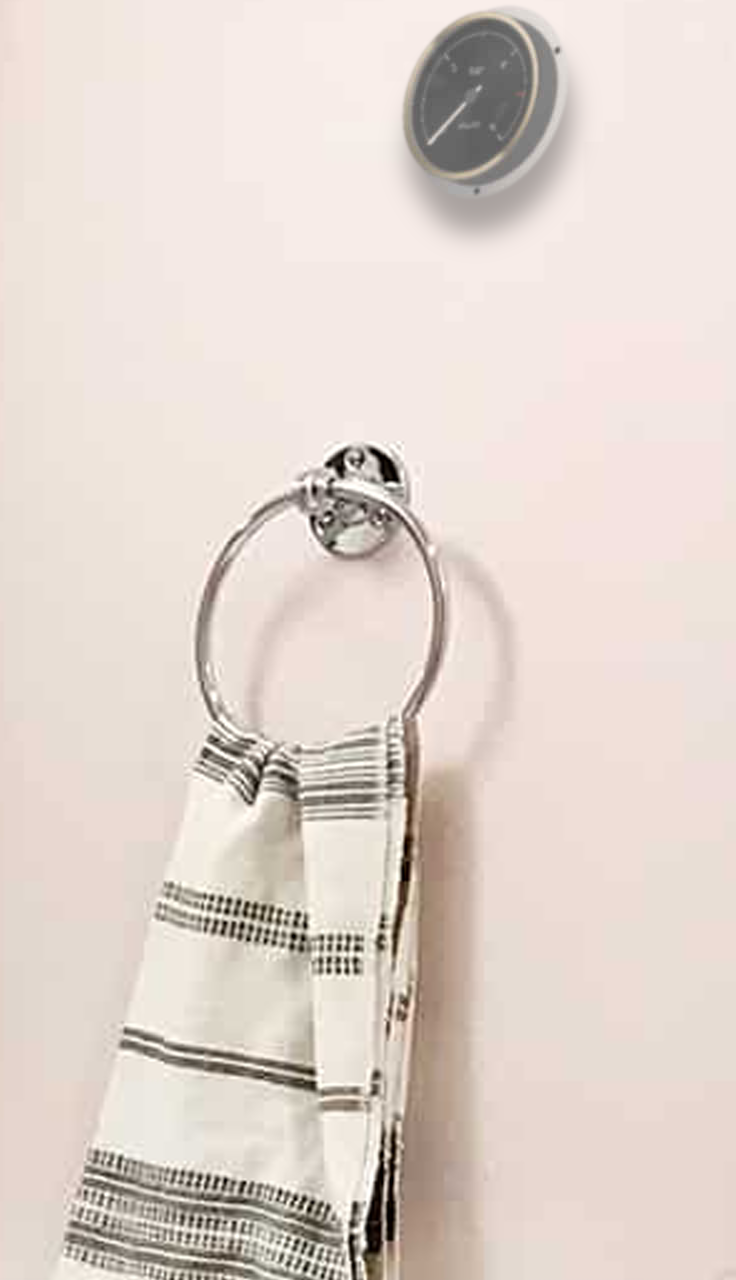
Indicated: 0 (bar)
